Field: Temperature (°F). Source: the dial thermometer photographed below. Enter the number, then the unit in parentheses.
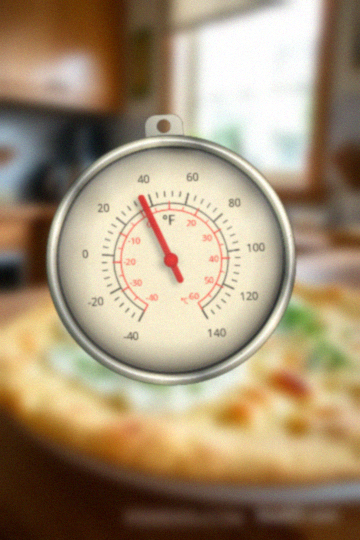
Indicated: 36 (°F)
